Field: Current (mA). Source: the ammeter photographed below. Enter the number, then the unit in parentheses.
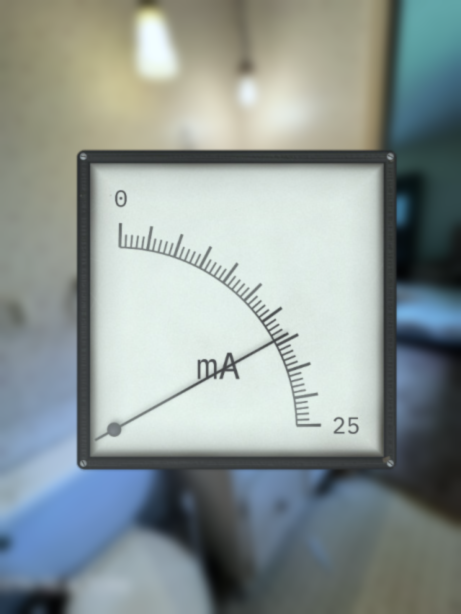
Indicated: 17 (mA)
